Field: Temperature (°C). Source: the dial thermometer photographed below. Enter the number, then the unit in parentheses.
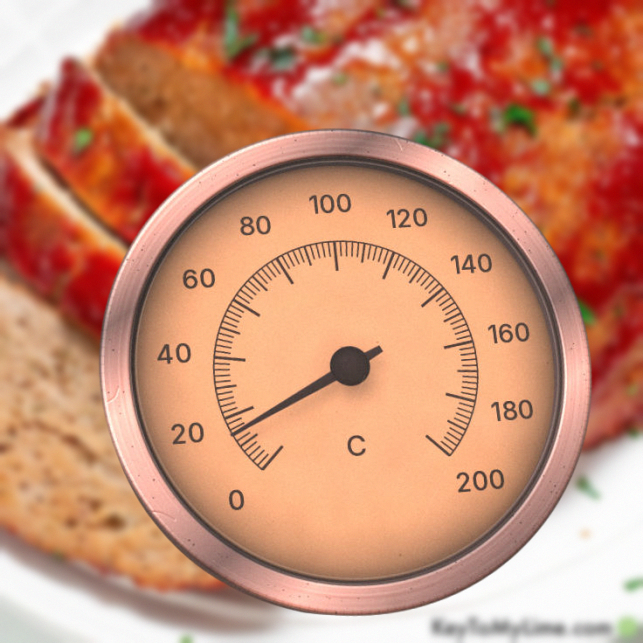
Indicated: 14 (°C)
